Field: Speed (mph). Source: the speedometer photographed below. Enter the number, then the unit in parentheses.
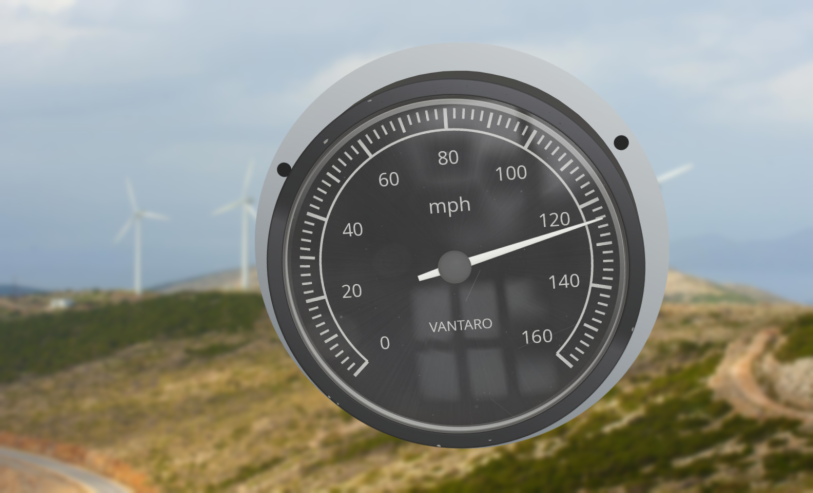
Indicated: 124 (mph)
